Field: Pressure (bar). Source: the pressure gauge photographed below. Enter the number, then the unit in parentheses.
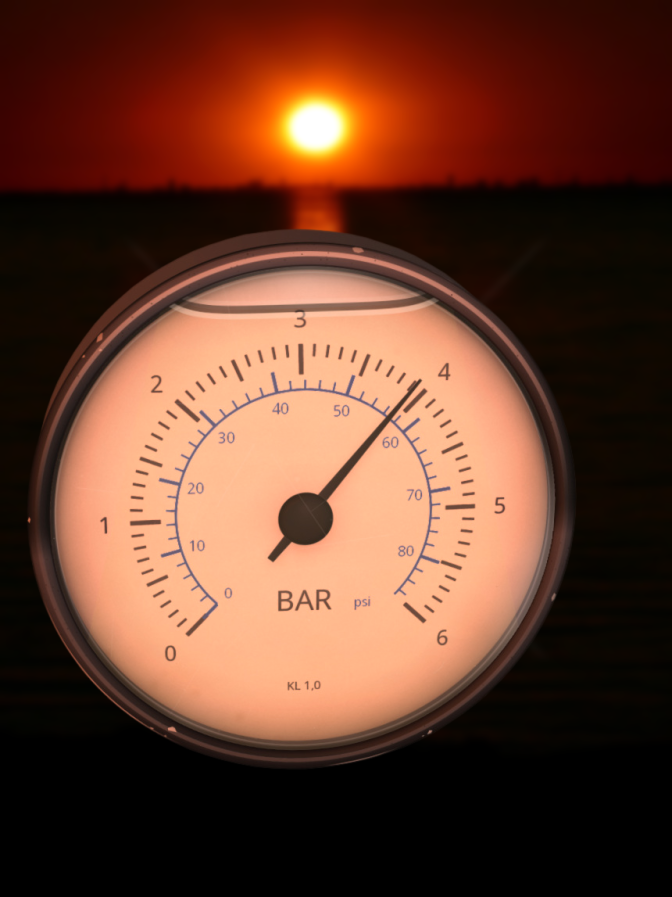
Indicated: 3.9 (bar)
